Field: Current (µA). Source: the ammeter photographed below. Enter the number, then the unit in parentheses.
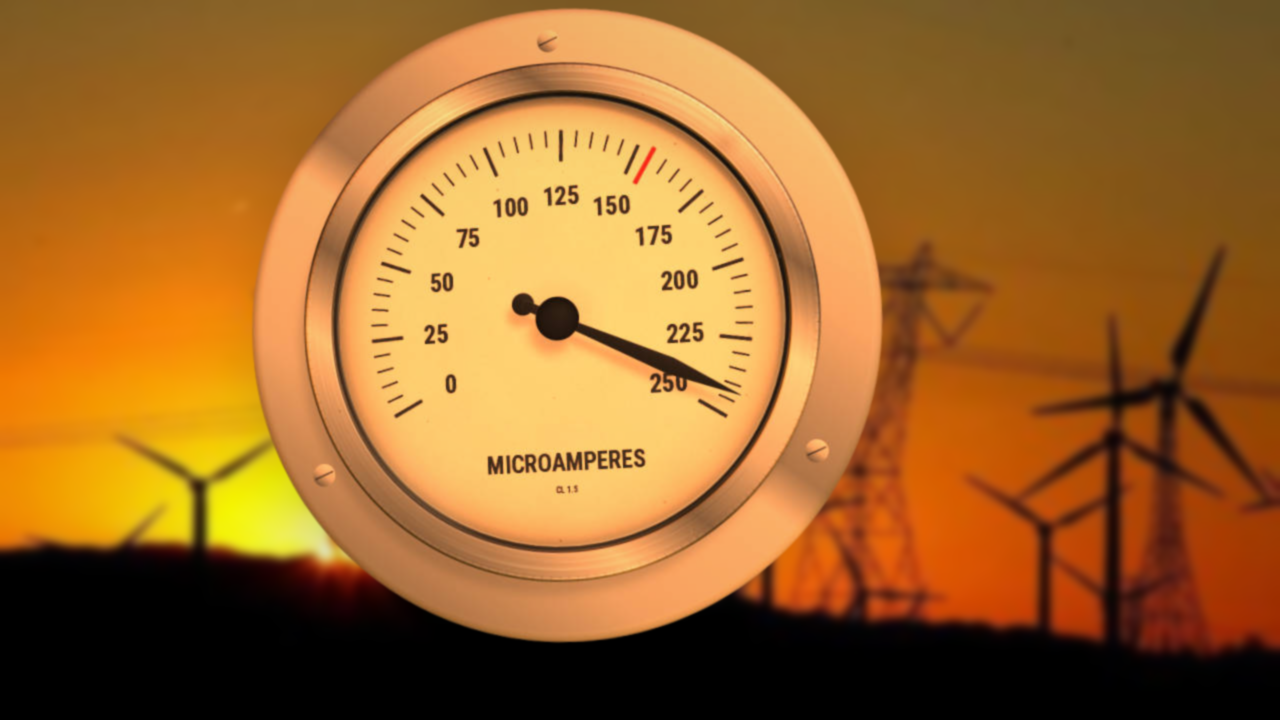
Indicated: 242.5 (µA)
